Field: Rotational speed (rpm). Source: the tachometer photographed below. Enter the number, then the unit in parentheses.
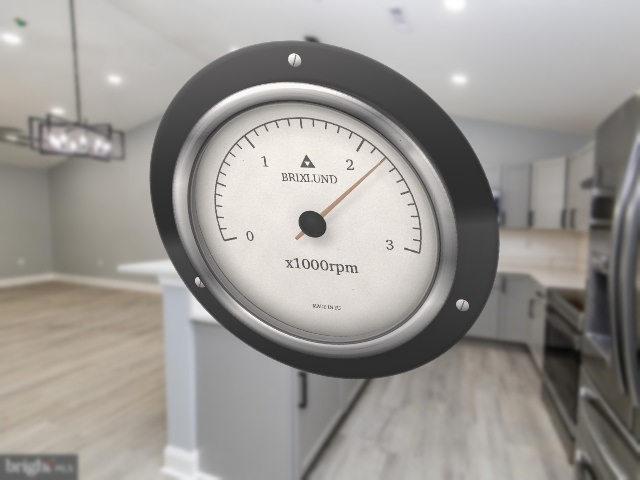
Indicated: 2200 (rpm)
